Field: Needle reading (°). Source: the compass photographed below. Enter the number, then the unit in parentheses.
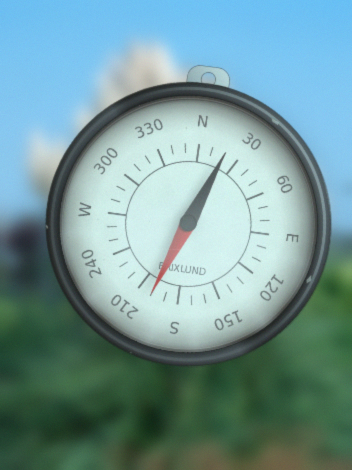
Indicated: 200 (°)
